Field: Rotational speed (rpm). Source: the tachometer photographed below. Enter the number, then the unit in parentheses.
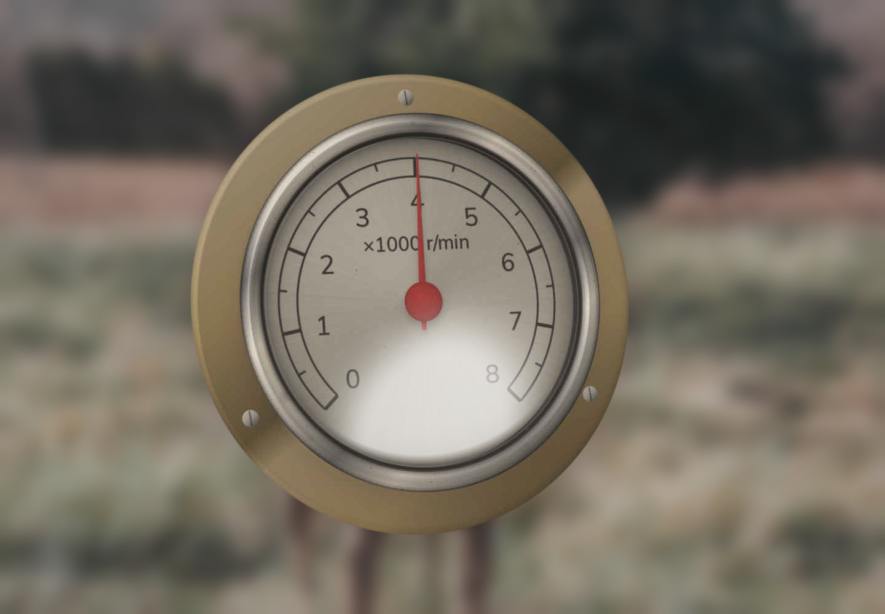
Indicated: 4000 (rpm)
